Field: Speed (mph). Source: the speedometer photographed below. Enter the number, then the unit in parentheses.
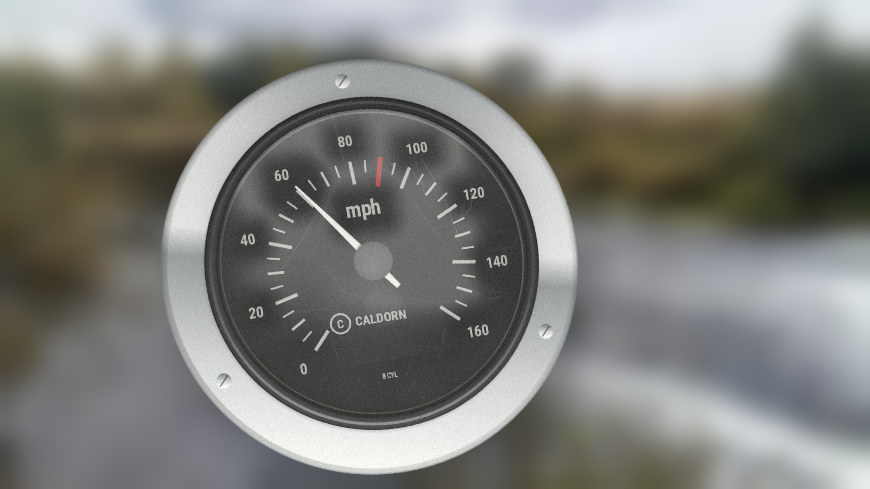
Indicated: 60 (mph)
